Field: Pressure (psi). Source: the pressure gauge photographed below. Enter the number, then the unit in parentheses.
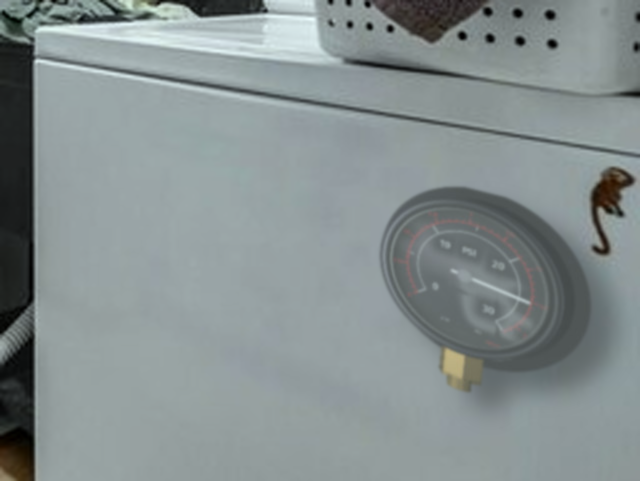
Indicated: 25 (psi)
